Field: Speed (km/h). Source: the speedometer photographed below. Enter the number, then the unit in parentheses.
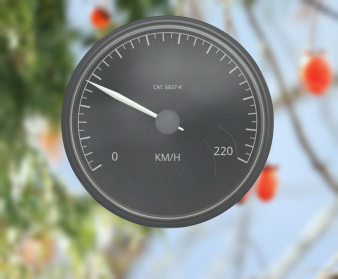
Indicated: 55 (km/h)
